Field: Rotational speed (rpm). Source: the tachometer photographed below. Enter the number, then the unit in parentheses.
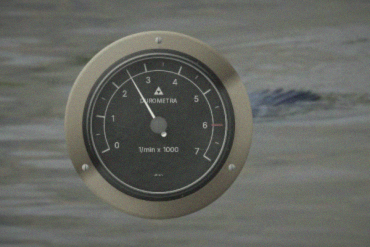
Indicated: 2500 (rpm)
